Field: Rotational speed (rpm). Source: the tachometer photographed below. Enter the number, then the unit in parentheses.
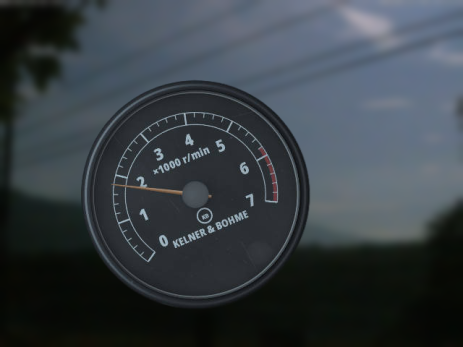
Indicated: 1800 (rpm)
